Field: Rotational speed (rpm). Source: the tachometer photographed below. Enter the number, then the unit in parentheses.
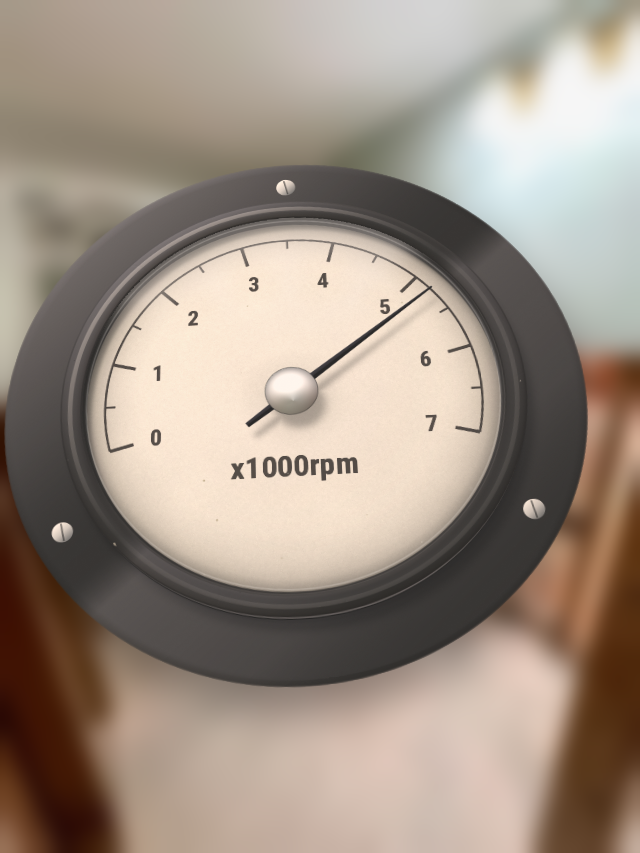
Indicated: 5250 (rpm)
